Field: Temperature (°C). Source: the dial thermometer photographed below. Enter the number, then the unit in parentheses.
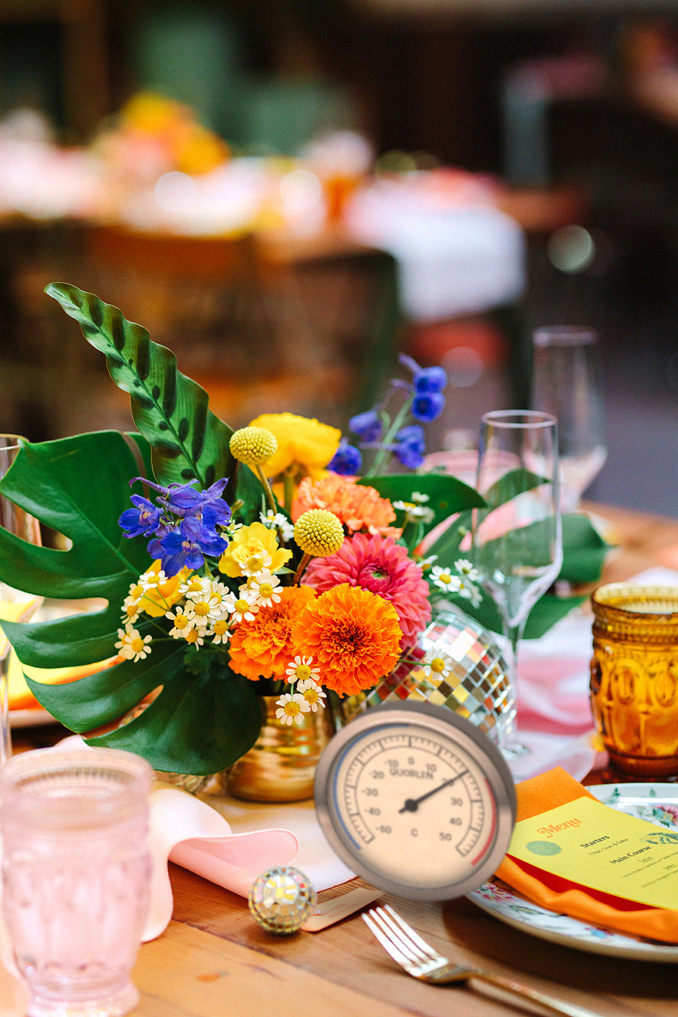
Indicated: 20 (°C)
